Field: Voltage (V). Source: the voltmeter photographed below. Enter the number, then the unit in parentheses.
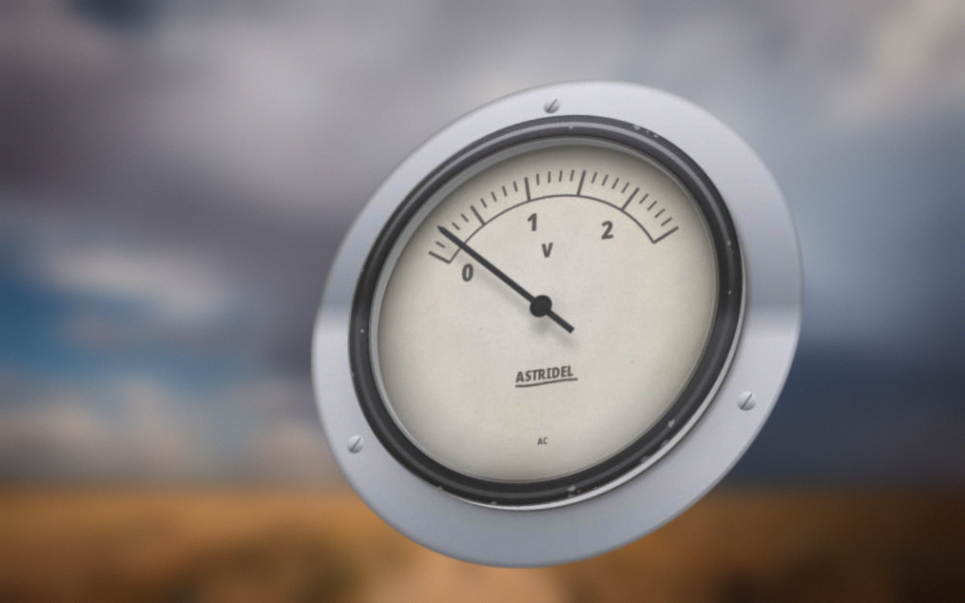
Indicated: 0.2 (V)
